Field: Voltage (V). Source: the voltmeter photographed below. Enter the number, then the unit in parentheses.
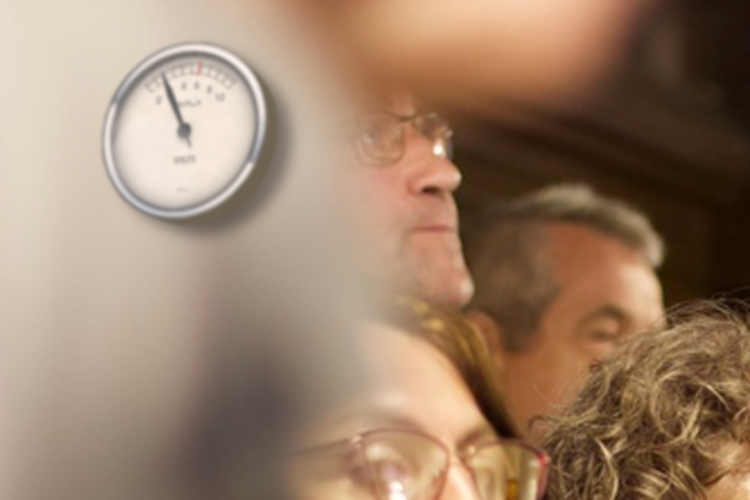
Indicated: 2 (V)
